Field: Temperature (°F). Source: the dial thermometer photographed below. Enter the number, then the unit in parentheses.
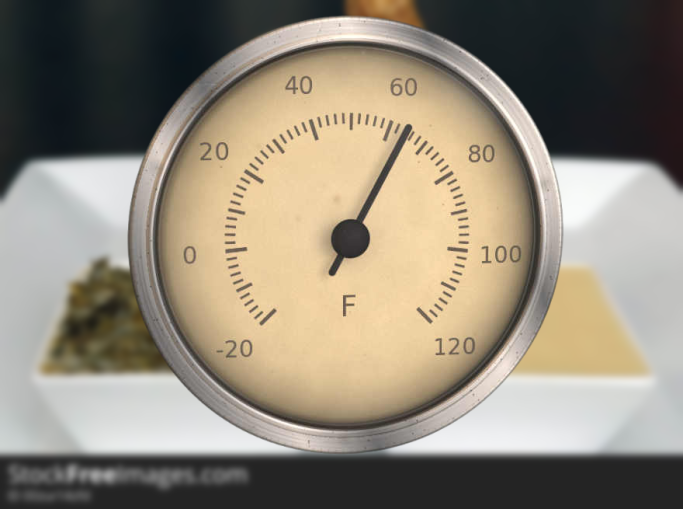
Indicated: 64 (°F)
